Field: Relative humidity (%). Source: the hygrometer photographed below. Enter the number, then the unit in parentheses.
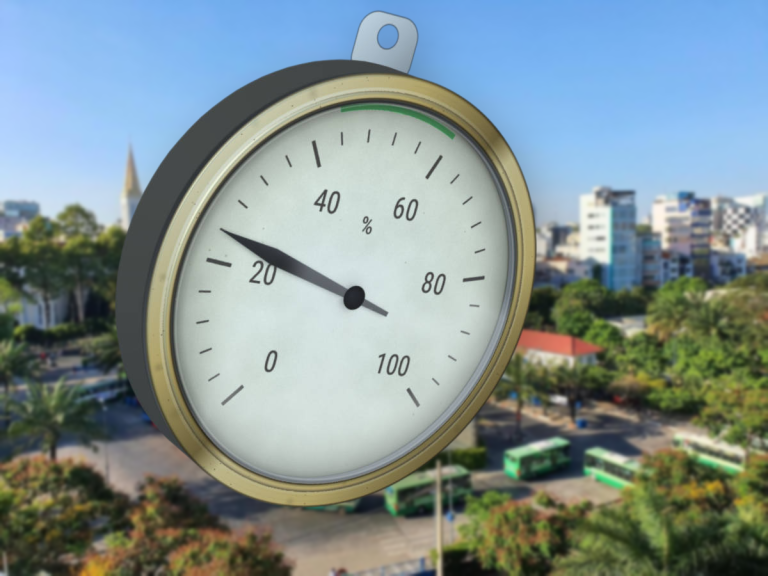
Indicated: 24 (%)
